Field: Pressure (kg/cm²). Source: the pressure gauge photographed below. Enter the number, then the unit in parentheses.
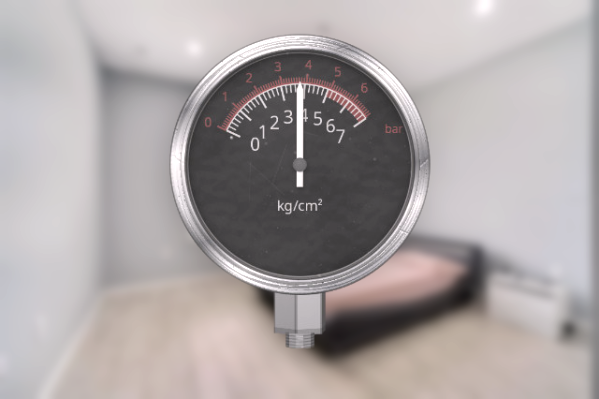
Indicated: 3.8 (kg/cm²)
